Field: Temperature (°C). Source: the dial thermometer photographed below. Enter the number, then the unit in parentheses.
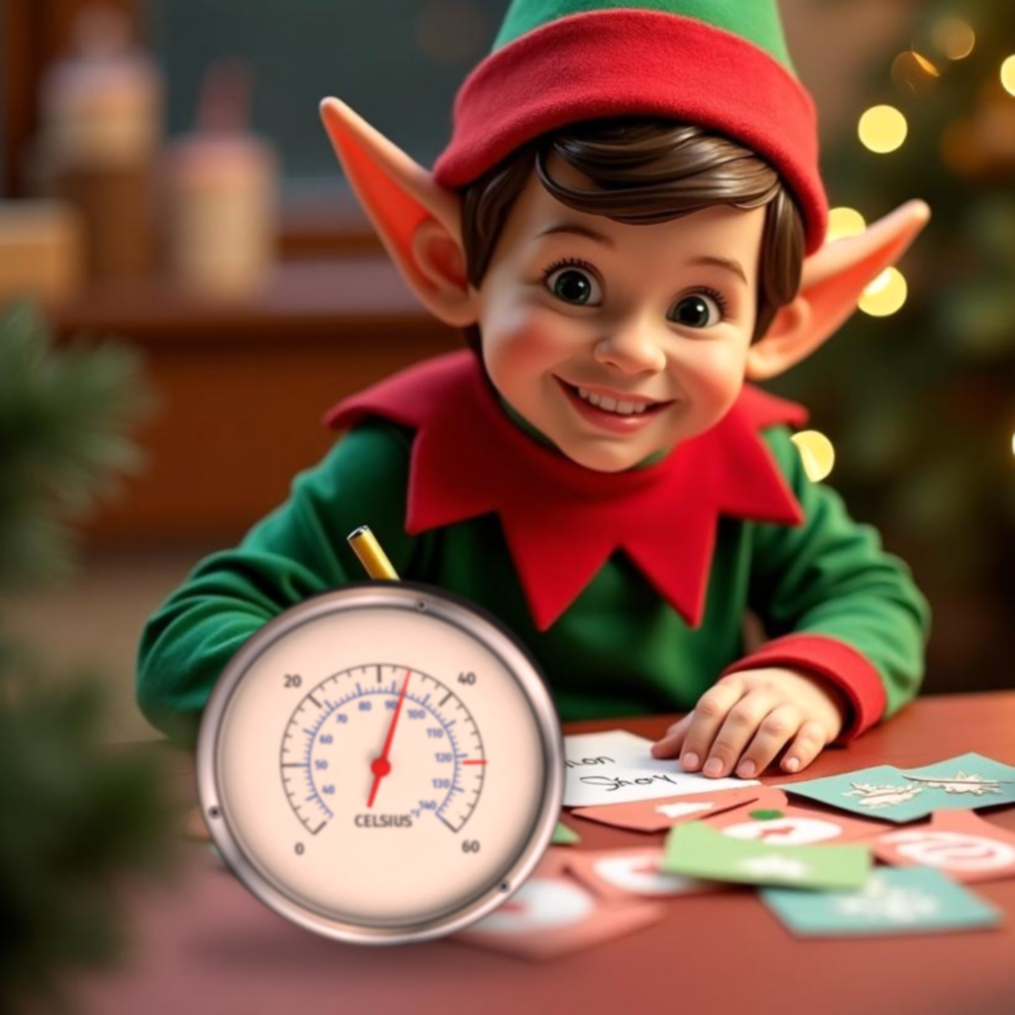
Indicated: 34 (°C)
